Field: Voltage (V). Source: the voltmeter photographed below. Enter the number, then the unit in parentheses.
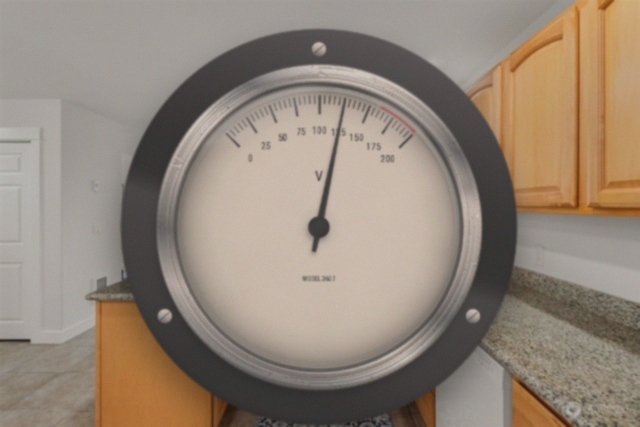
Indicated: 125 (V)
